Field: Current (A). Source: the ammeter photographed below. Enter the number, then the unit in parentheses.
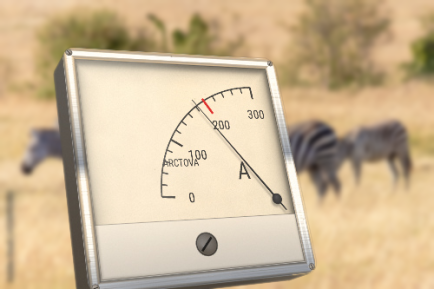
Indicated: 180 (A)
